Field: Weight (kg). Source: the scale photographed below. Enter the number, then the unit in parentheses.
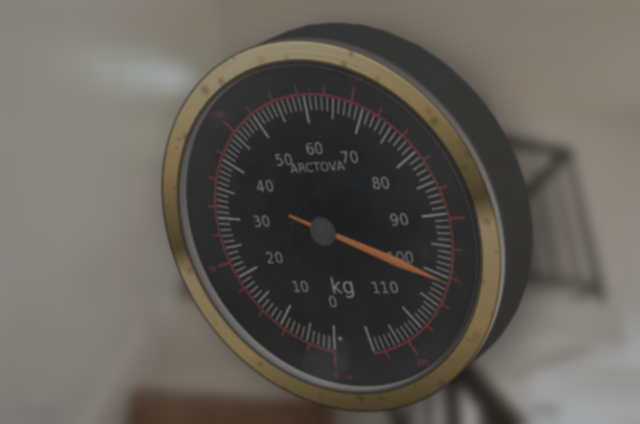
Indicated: 100 (kg)
